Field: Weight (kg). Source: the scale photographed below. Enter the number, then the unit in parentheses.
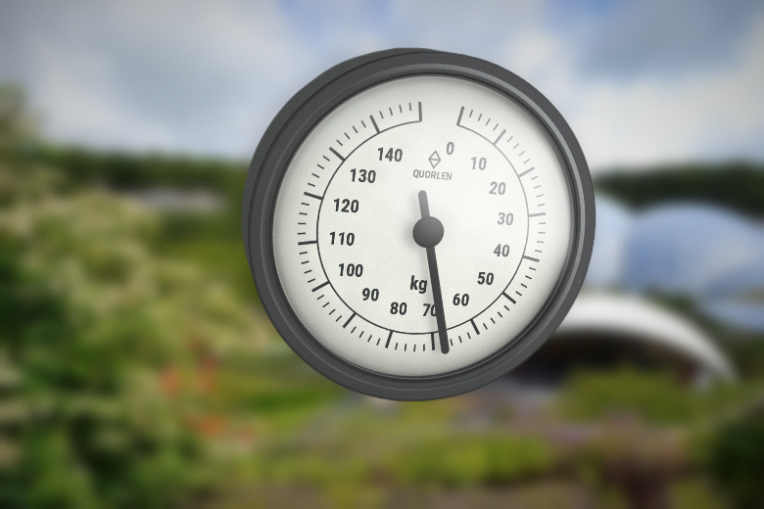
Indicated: 68 (kg)
